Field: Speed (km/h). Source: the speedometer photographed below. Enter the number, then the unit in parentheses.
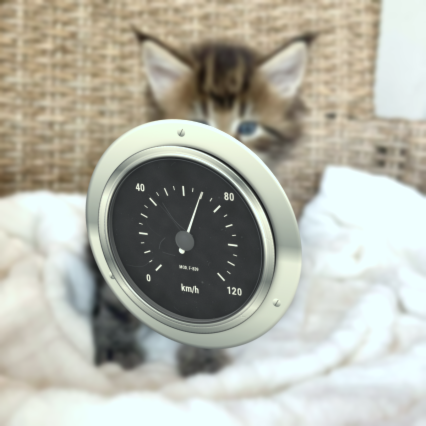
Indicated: 70 (km/h)
